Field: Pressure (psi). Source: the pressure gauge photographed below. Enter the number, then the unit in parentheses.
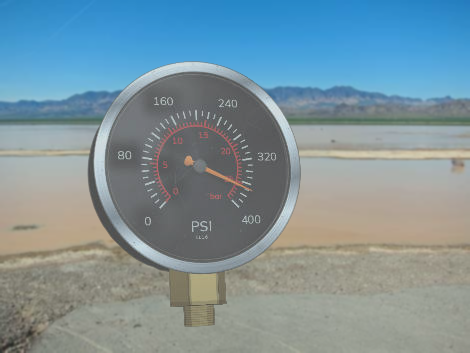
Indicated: 370 (psi)
